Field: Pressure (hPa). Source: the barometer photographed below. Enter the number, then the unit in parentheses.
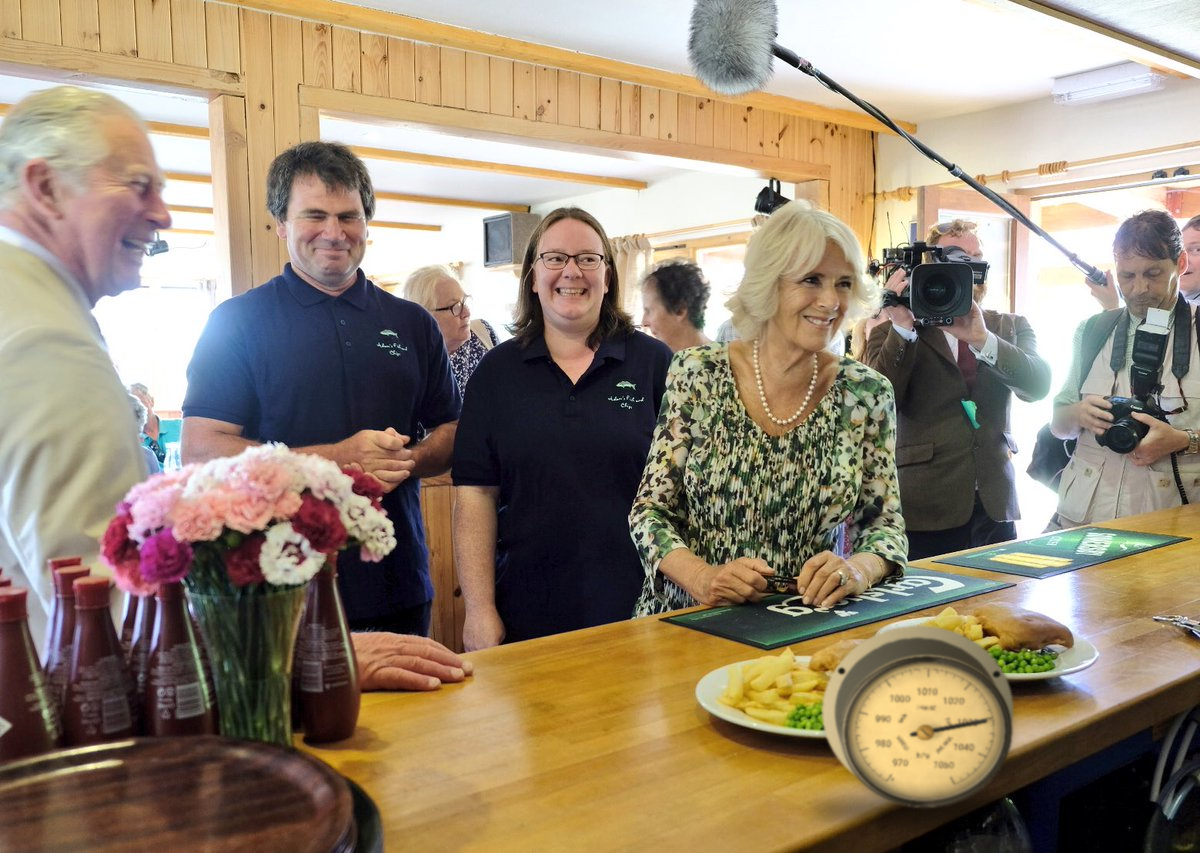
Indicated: 1030 (hPa)
